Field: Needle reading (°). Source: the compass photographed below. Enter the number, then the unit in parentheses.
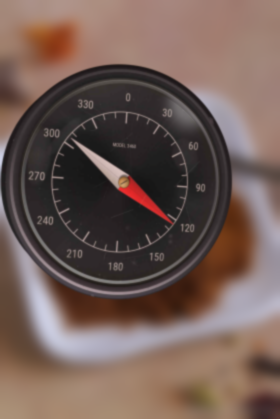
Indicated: 125 (°)
